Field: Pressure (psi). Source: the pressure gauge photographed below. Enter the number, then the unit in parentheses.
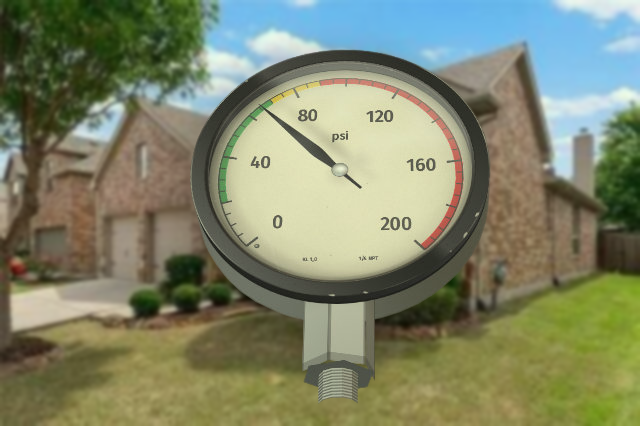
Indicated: 65 (psi)
